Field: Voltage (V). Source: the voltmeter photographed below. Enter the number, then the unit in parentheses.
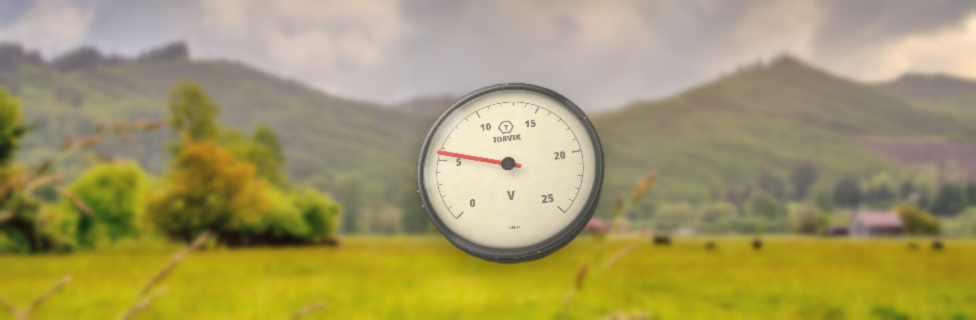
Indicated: 5.5 (V)
